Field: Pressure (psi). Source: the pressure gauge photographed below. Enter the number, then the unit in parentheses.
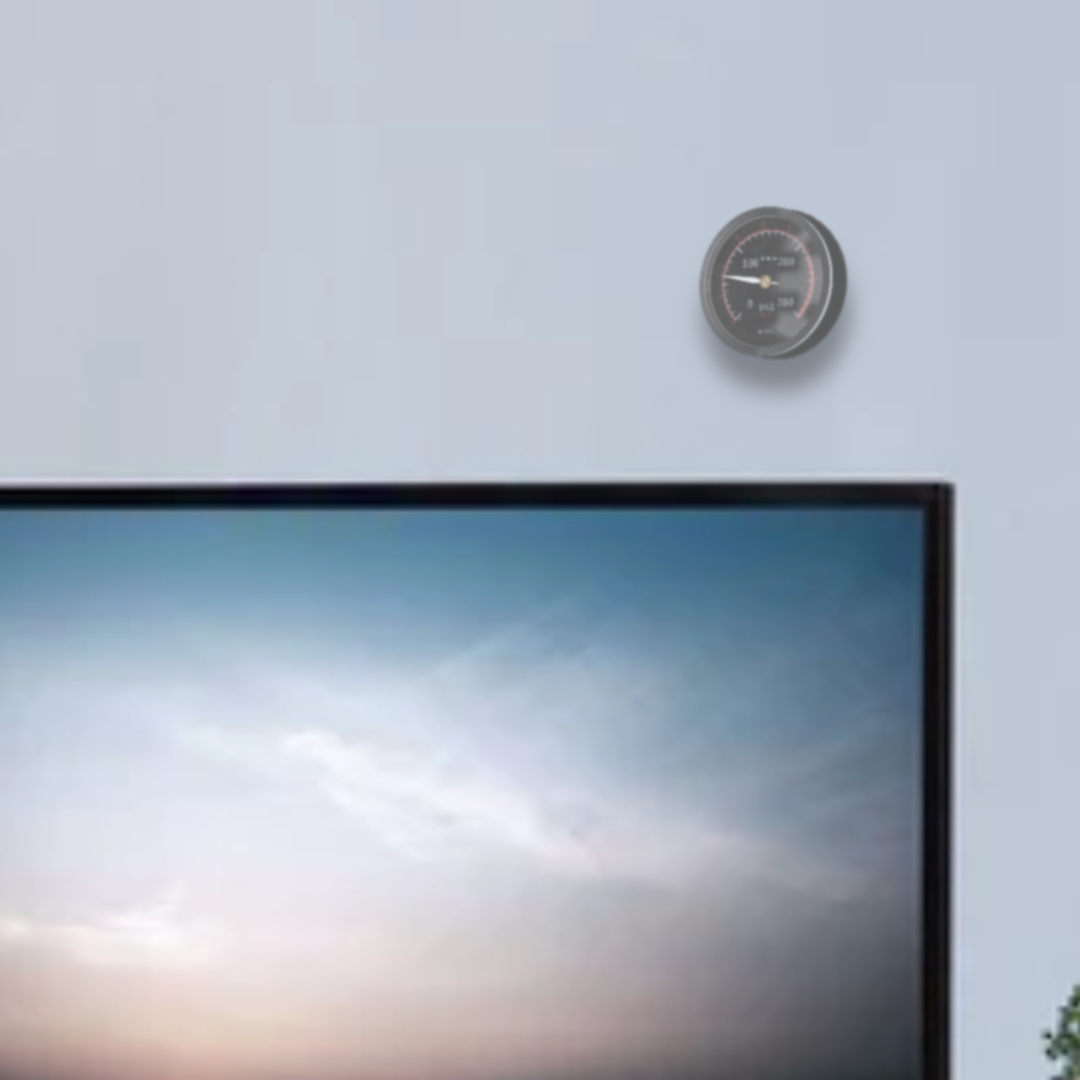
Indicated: 60 (psi)
